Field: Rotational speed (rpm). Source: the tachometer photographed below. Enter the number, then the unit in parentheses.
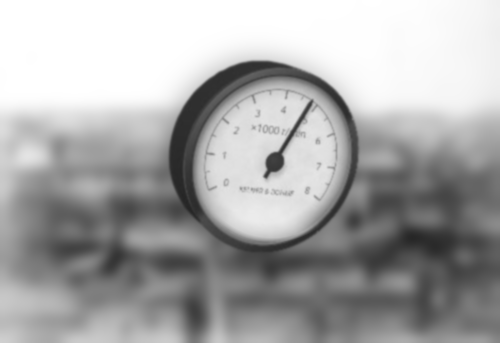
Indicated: 4750 (rpm)
